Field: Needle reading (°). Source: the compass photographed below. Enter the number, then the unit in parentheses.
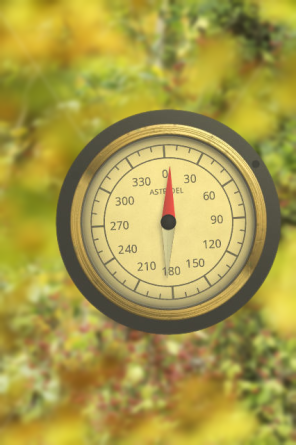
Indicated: 5 (°)
